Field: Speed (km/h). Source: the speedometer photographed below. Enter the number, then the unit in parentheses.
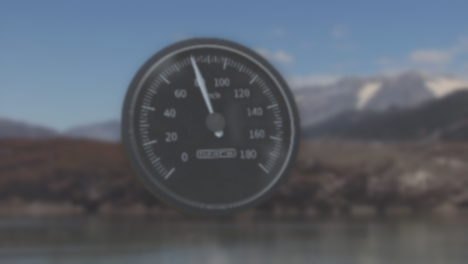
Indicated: 80 (km/h)
